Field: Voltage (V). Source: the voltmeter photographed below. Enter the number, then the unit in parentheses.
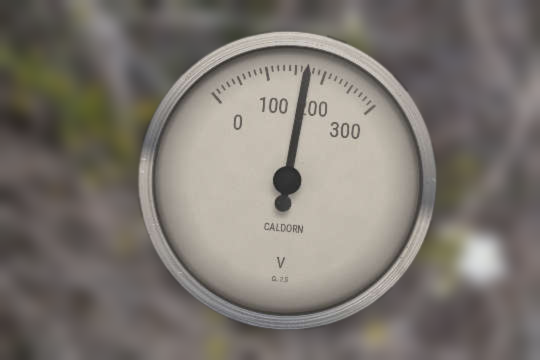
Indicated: 170 (V)
